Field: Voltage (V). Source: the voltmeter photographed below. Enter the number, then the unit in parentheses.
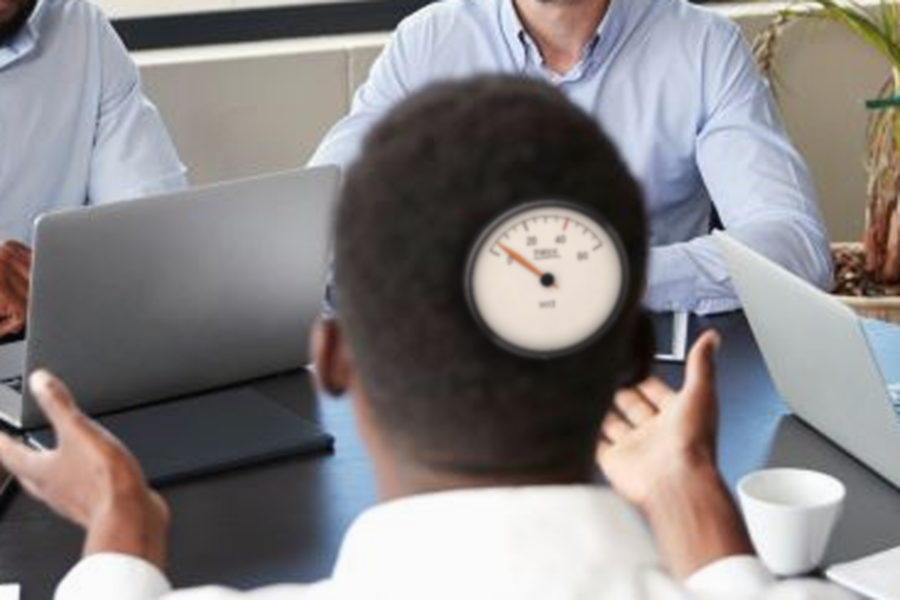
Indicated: 5 (V)
